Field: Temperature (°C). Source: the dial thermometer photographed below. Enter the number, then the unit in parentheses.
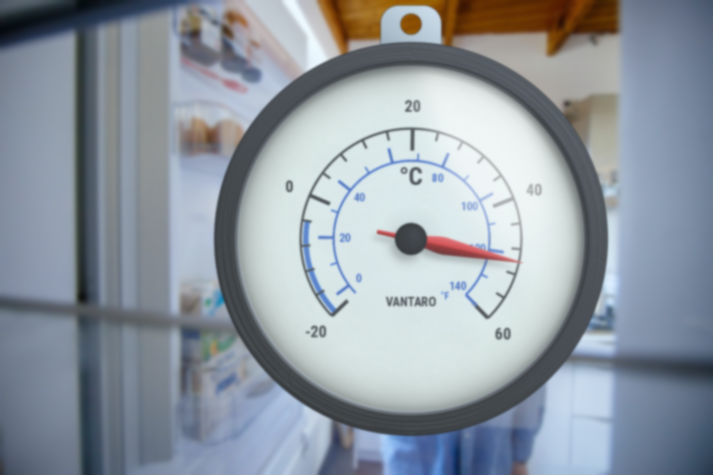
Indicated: 50 (°C)
